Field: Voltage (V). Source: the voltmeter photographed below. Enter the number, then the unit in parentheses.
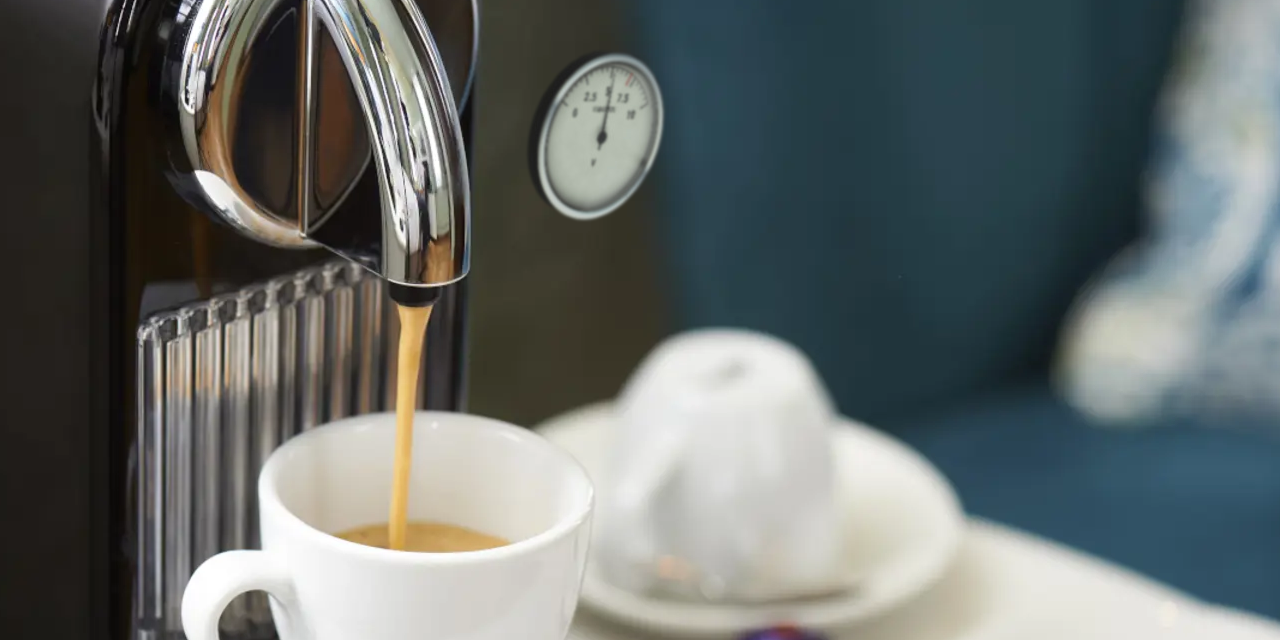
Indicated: 5 (V)
